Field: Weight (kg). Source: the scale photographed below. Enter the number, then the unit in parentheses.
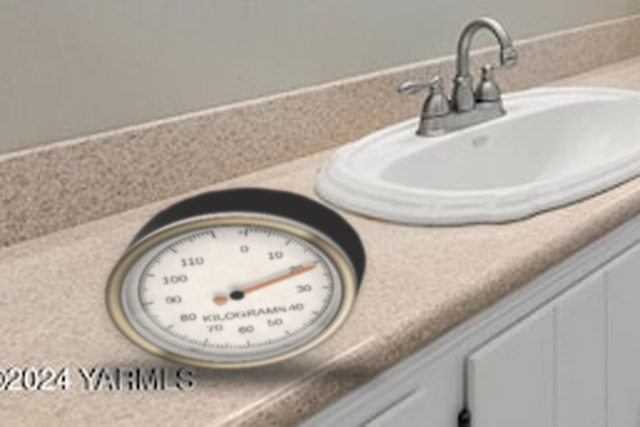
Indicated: 20 (kg)
